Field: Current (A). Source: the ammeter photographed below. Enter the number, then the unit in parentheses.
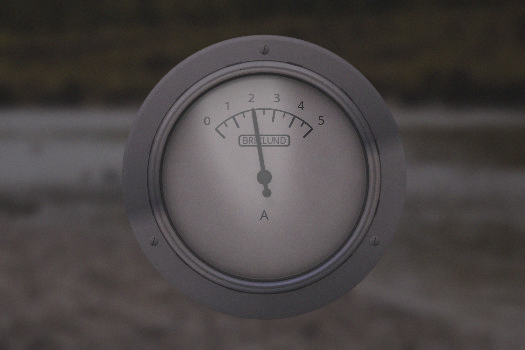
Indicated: 2 (A)
